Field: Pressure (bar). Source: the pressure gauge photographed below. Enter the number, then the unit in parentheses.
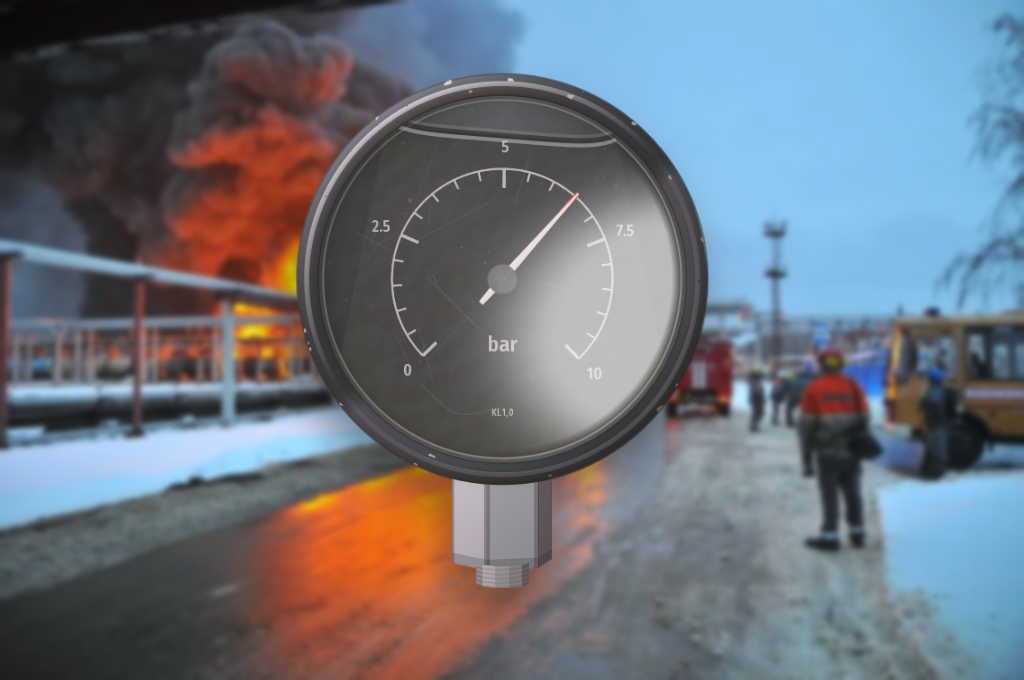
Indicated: 6.5 (bar)
